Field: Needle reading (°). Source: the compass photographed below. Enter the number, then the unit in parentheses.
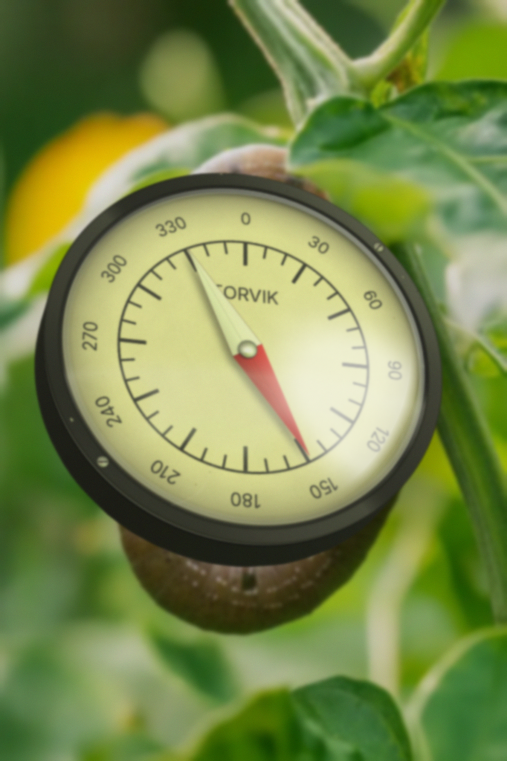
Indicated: 150 (°)
